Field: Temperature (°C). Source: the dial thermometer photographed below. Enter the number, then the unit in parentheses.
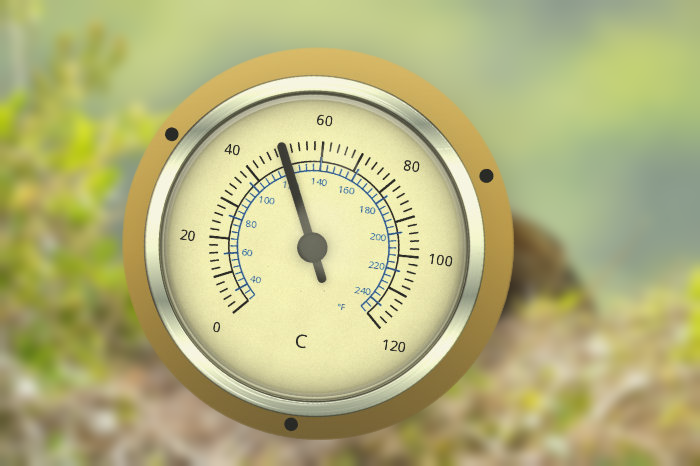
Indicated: 50 (°C)
